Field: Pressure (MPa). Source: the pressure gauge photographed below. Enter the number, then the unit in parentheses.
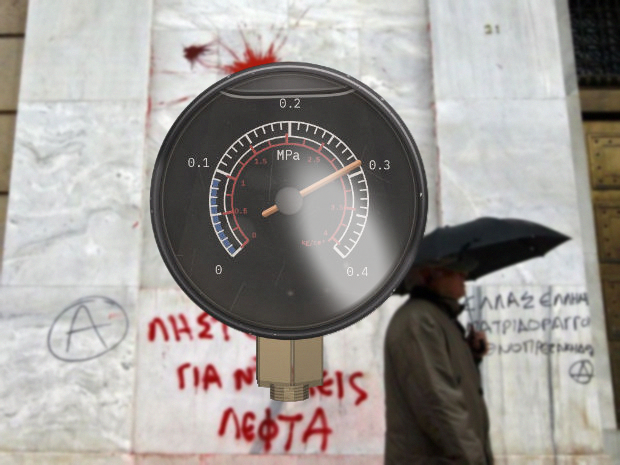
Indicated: 0.29 (MPa)
